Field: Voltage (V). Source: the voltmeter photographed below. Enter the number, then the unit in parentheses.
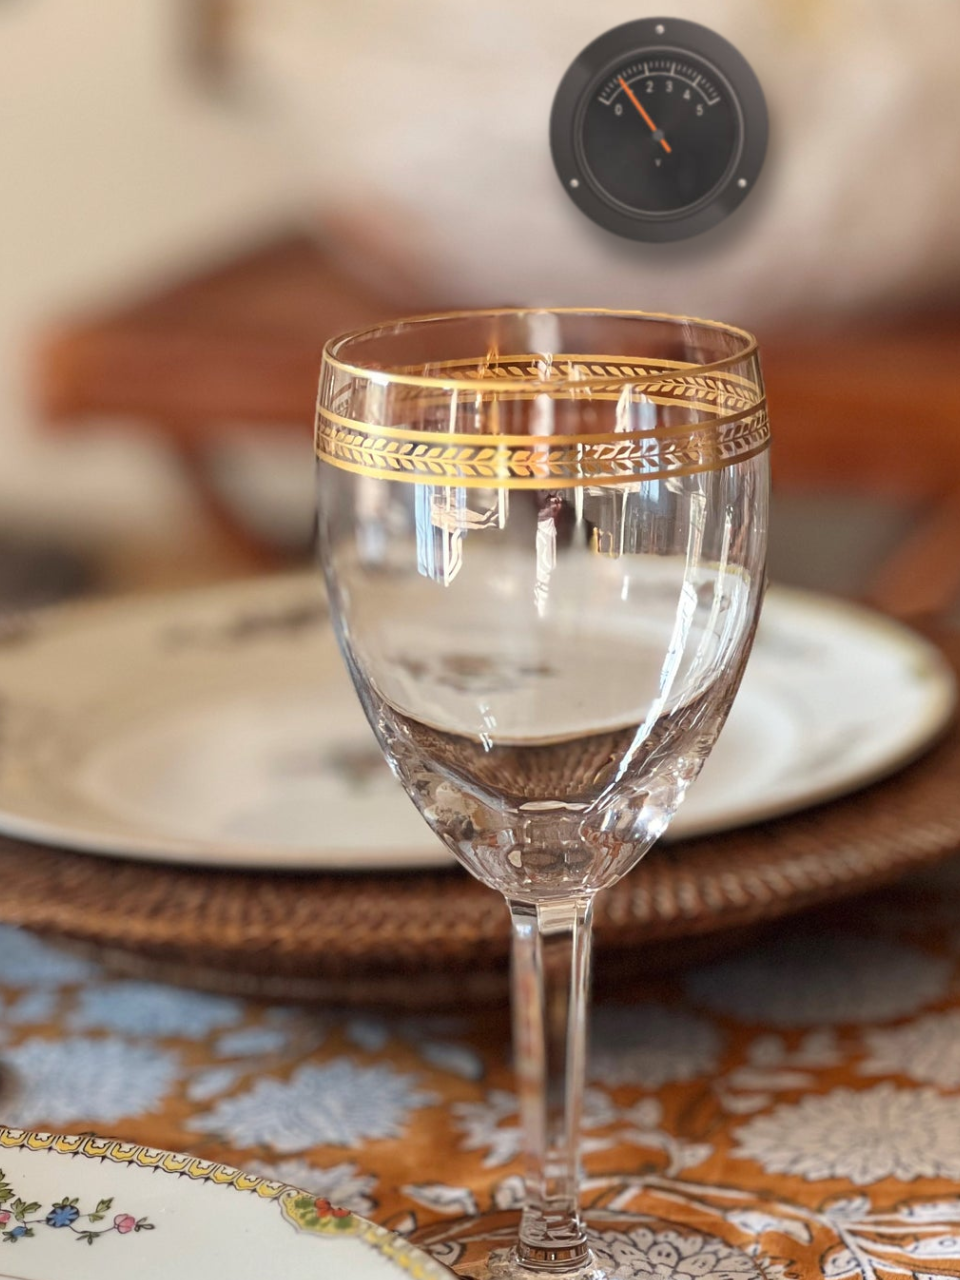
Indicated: 1 (V)
